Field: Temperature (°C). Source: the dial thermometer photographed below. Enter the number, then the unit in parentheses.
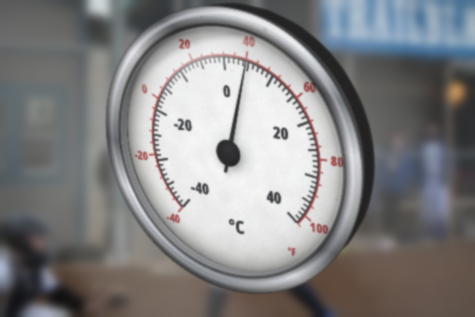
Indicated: 5 (°C)
